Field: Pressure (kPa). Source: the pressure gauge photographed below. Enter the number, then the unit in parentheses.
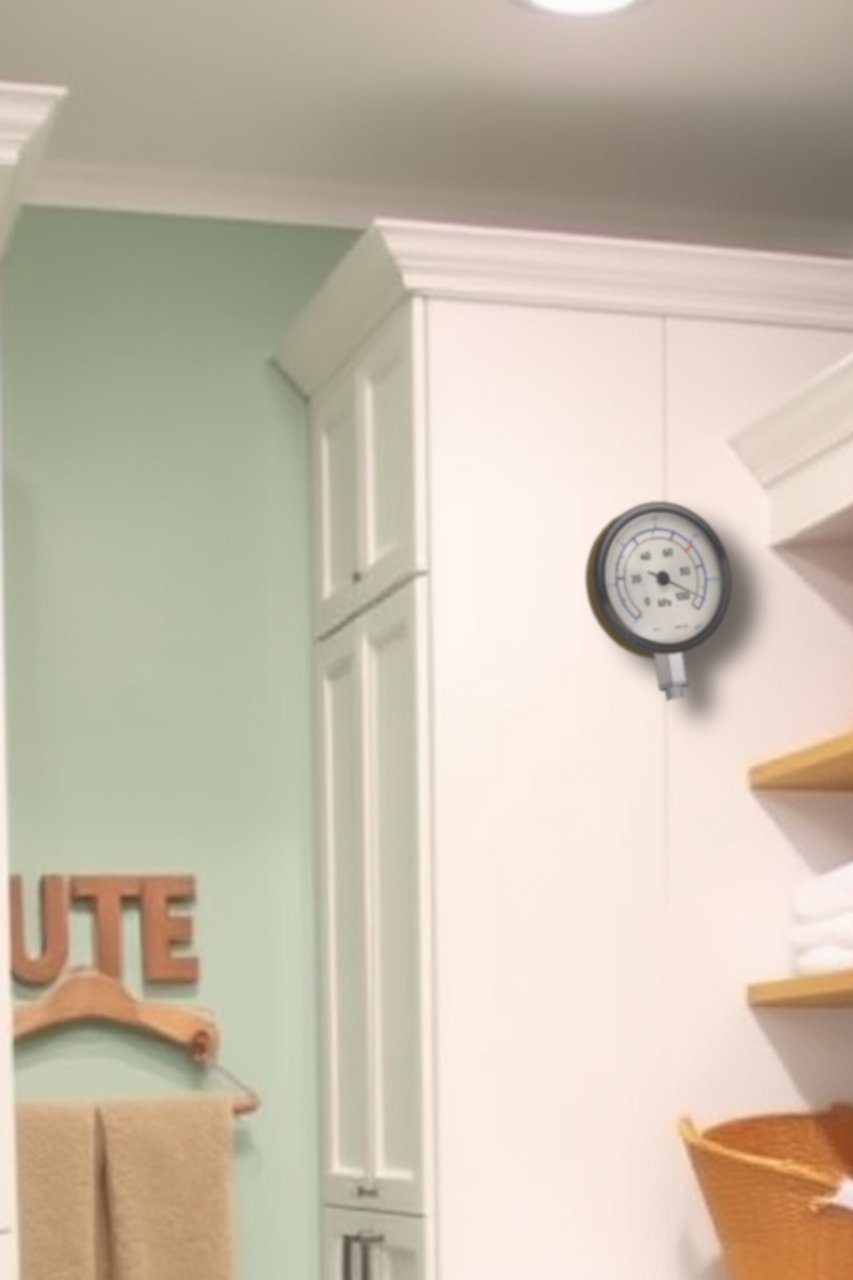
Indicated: 95 (kPa)
